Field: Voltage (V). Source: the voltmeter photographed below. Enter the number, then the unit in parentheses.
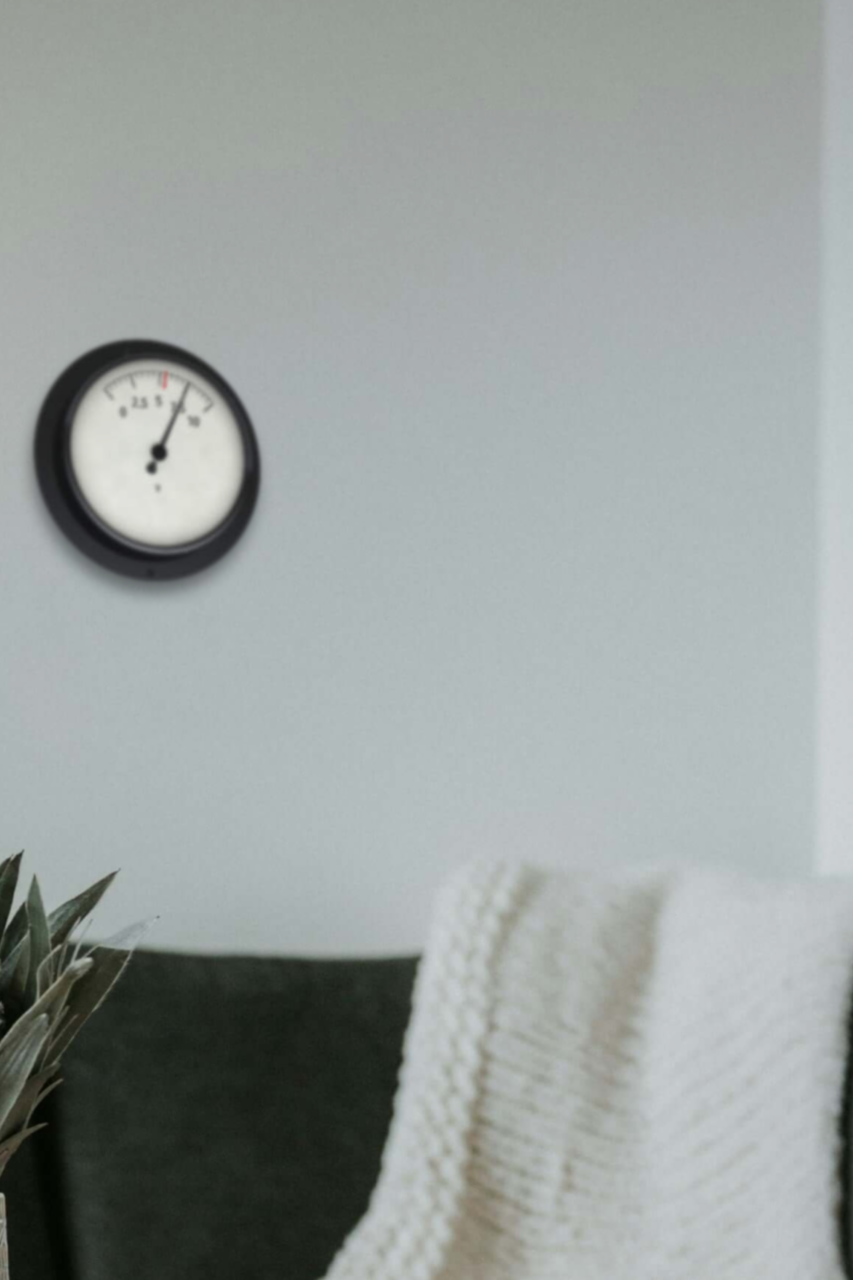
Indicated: 7.5 (V)
